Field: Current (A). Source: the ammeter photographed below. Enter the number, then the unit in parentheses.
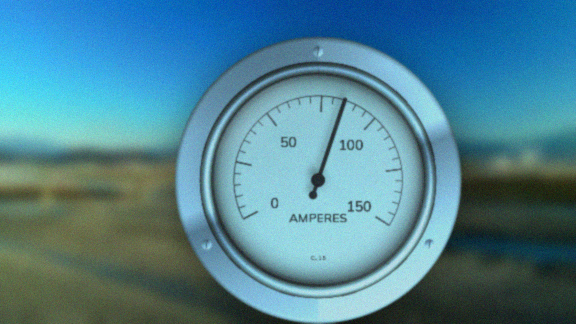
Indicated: 85 (A)
